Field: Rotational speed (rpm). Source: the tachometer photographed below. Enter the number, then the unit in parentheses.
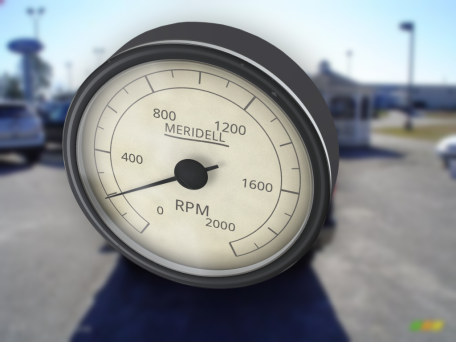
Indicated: 200 (rpm)
